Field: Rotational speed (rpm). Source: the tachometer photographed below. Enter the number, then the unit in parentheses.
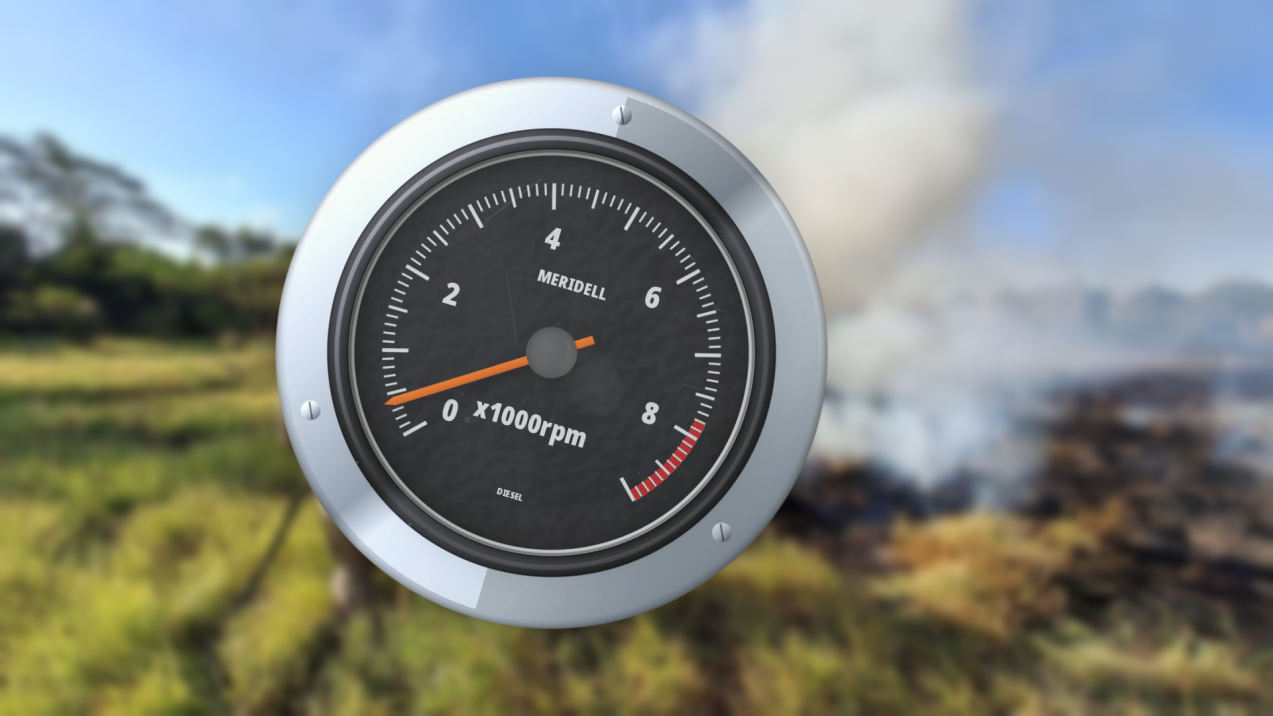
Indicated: 400 (rpm)
